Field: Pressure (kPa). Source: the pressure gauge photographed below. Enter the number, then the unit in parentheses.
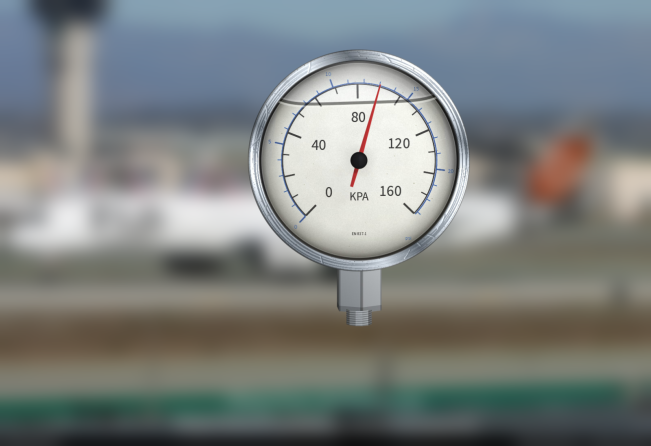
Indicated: 90 (kPa)
